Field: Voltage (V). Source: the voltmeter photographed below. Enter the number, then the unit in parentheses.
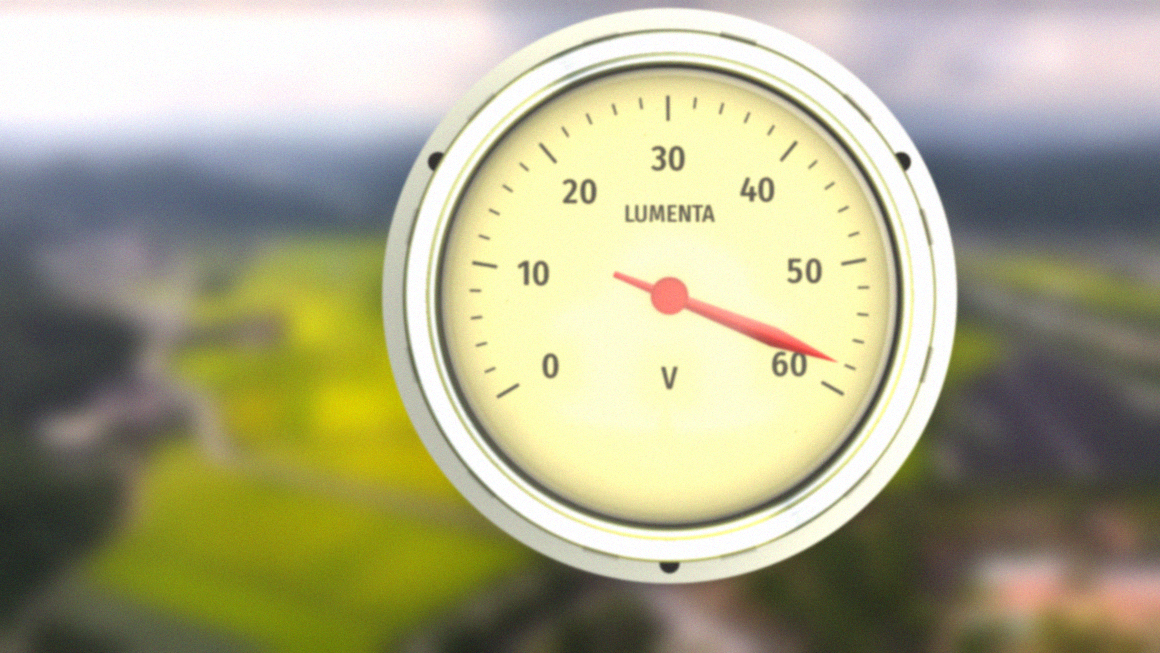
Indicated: 58 (V)
